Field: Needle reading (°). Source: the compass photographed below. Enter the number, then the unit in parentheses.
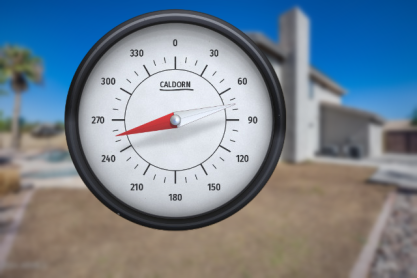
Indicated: 255 (°)
